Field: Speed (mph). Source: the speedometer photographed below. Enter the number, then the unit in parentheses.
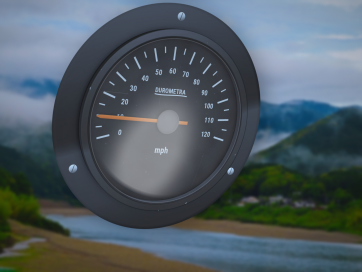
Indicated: 10 (mph)
